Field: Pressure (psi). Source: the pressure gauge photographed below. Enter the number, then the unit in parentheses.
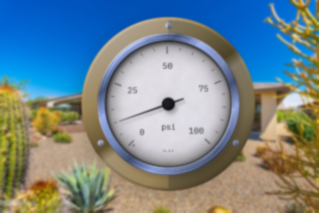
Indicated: 10 (psi)
